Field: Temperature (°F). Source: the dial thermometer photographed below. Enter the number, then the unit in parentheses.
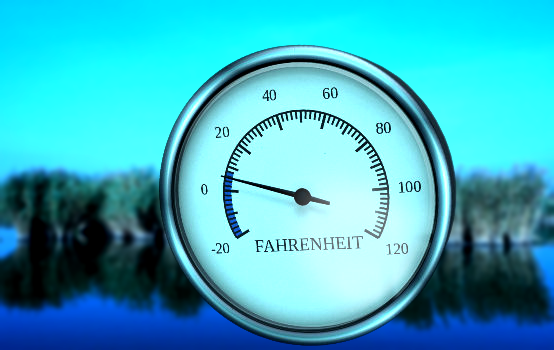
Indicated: 6 (°F)
